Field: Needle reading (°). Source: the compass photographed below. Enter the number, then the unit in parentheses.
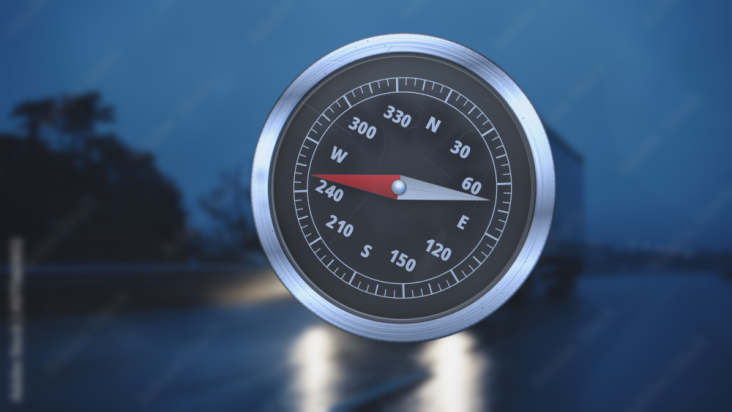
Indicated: 250 (°)
